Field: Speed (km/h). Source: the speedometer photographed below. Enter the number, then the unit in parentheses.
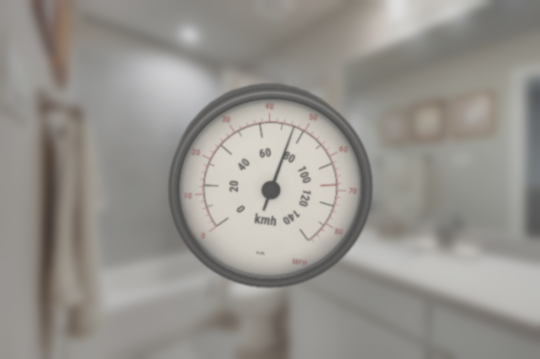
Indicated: 75 (km/h)
